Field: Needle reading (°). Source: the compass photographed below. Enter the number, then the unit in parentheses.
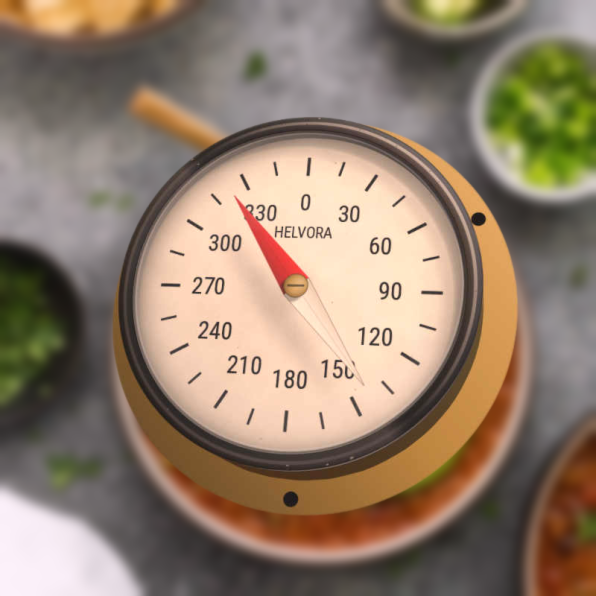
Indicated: 322.5 (°)
